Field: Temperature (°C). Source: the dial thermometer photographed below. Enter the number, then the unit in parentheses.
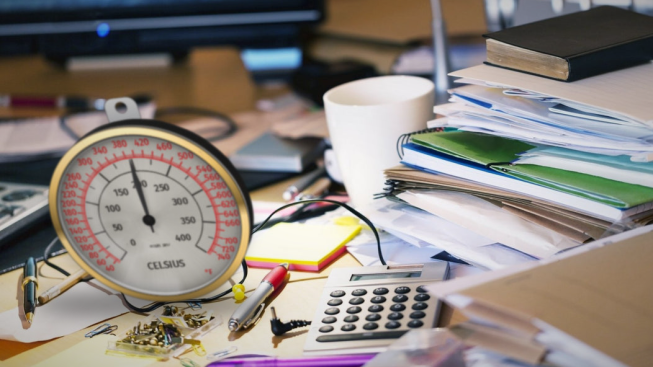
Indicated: 200 (°C)
